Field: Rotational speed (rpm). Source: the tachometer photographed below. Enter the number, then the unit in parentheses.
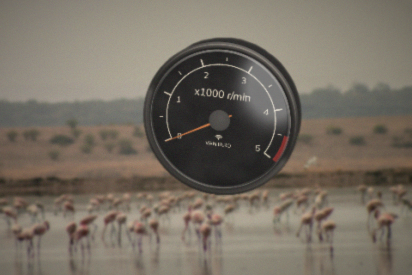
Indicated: 0 (rpm)
